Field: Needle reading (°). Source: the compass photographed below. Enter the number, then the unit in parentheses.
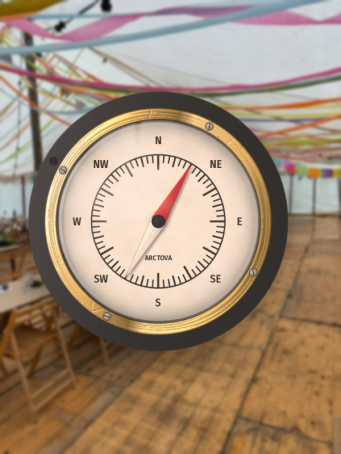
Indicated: 30 (°)
